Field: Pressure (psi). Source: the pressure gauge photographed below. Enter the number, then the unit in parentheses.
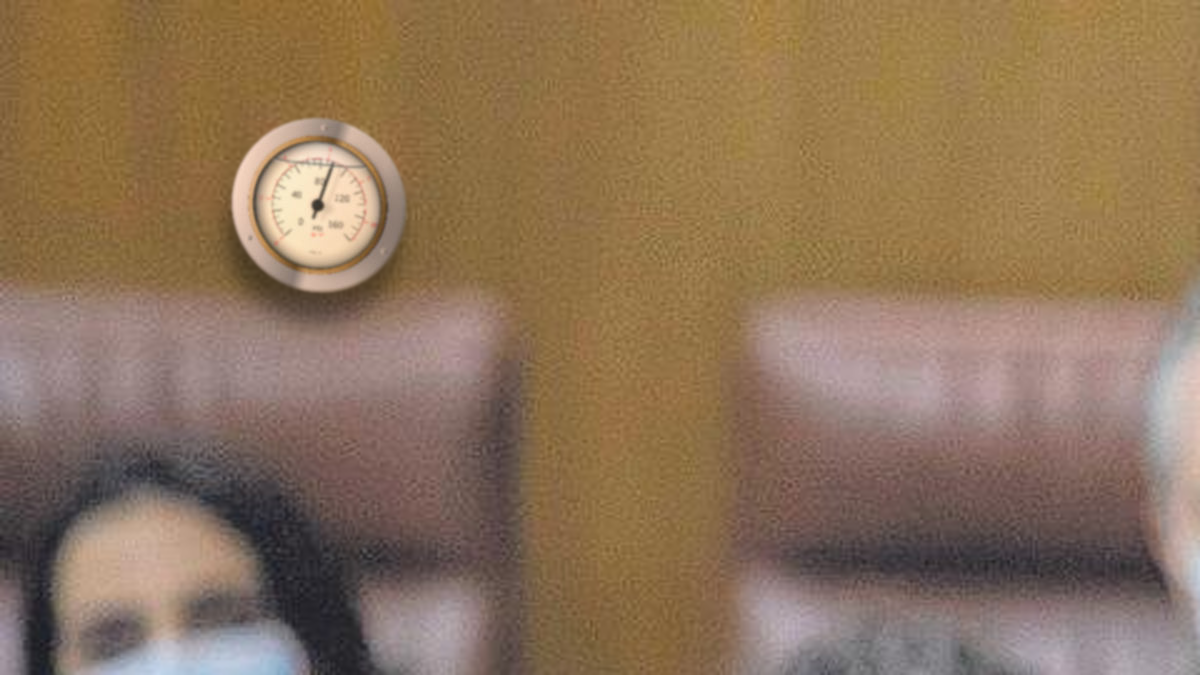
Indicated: 90 (psi)
